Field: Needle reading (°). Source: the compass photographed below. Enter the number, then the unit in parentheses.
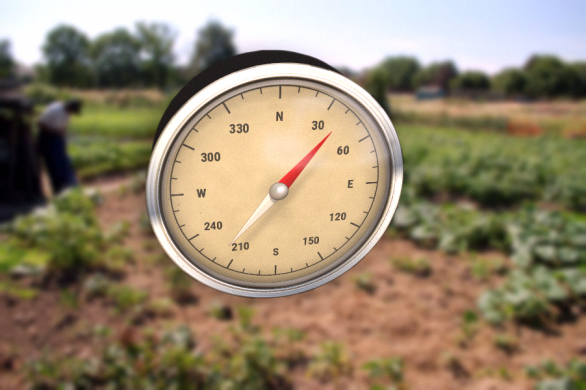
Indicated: 40 (°)
